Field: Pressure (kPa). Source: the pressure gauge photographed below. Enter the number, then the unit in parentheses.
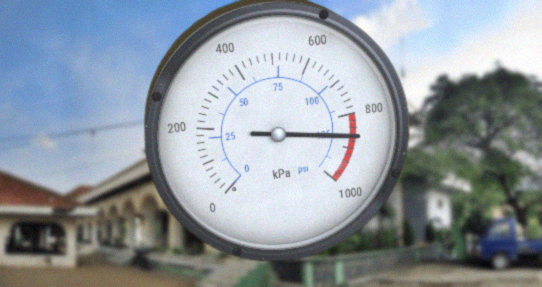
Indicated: 860 (kPa)
